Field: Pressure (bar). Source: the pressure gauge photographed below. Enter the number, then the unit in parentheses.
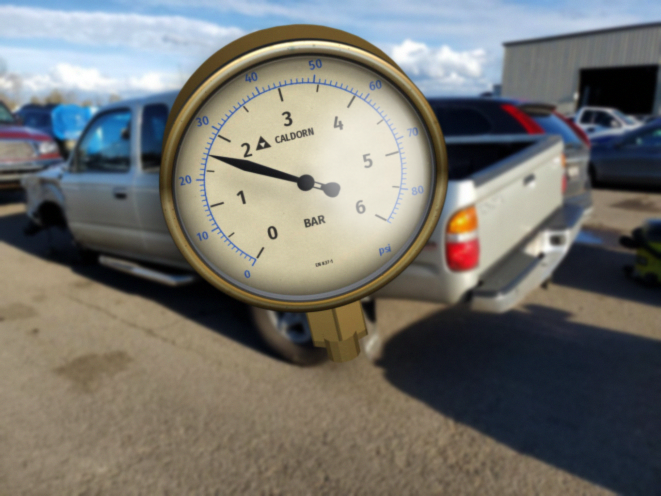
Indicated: 1.75 (bar)
